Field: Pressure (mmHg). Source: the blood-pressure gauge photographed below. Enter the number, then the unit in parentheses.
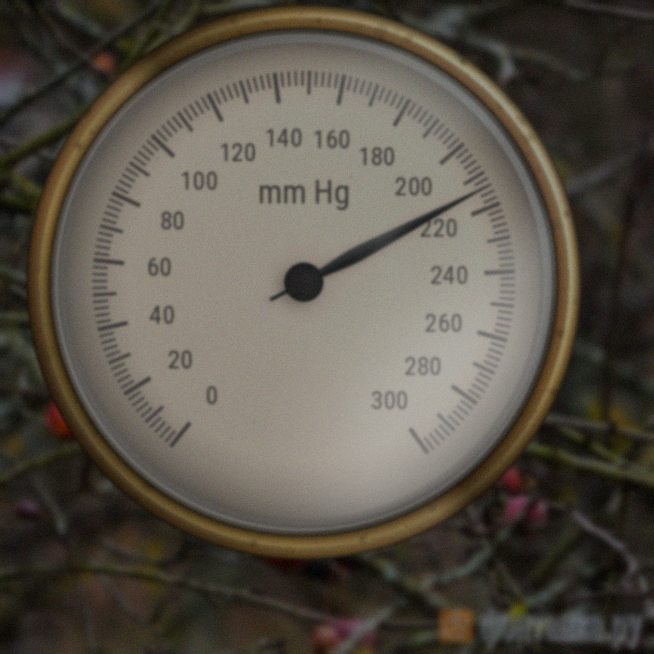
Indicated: 214 (mmHg)
